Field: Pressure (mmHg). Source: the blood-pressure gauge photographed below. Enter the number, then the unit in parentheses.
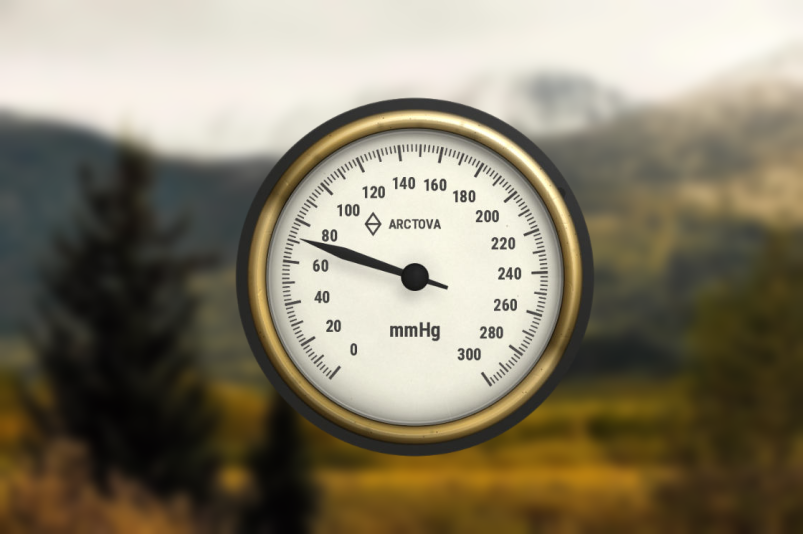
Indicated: 72 (mmHg)
